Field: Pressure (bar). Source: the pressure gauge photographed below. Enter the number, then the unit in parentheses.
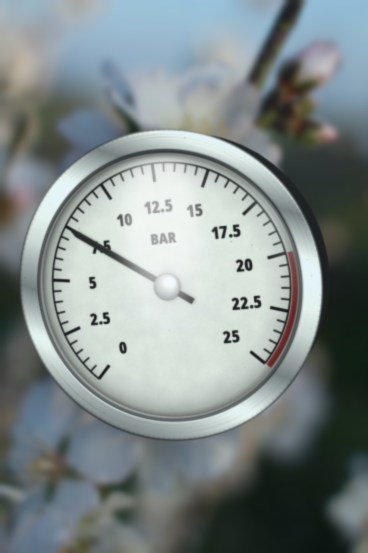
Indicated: 7.5 (bar)
